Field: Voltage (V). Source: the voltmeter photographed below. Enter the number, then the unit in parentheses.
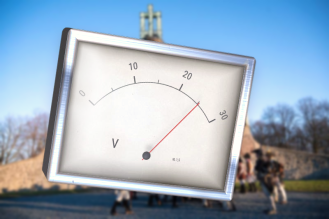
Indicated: 25 (V)
